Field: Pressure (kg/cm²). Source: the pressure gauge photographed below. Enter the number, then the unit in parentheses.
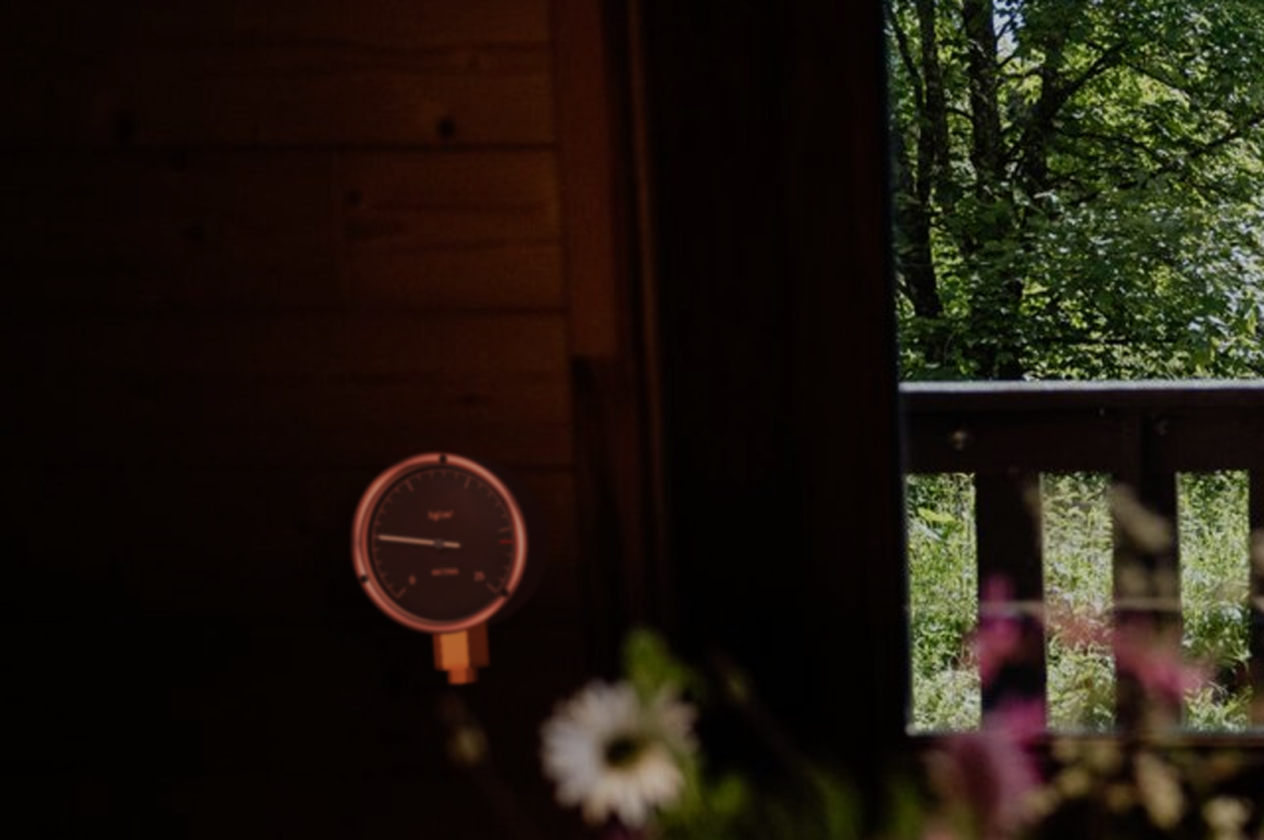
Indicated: 5 (kg/cm²)
